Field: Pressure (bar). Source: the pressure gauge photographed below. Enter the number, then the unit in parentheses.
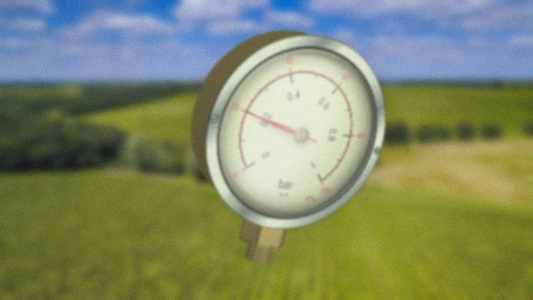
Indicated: 0.2 (bar)
